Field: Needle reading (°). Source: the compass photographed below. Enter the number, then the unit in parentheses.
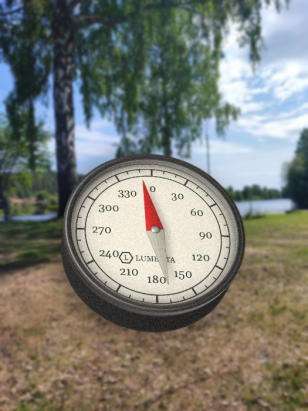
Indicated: 350 (°)
